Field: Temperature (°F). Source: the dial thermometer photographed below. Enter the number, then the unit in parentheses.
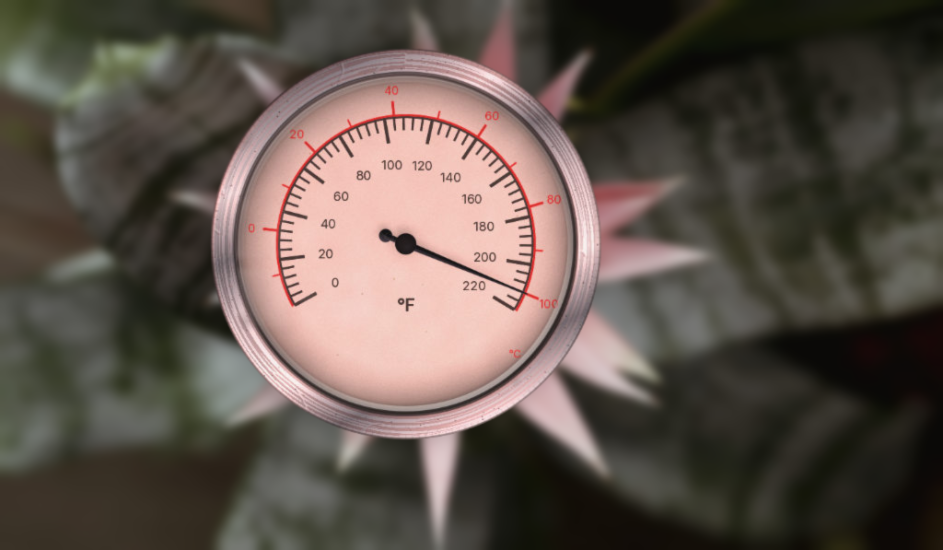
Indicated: 212 (°F)
